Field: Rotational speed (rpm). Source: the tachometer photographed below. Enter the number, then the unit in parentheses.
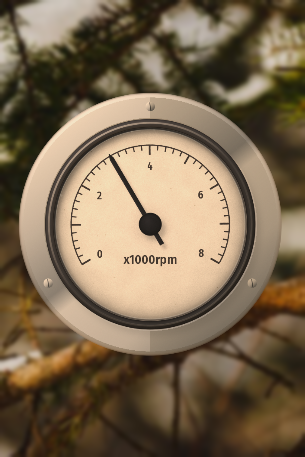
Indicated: 3000 (rpm)
